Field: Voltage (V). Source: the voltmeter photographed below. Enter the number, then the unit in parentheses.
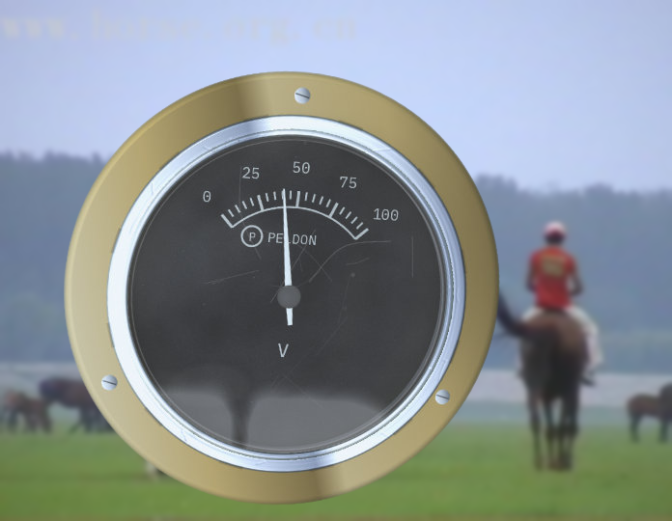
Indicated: 40 (V)
